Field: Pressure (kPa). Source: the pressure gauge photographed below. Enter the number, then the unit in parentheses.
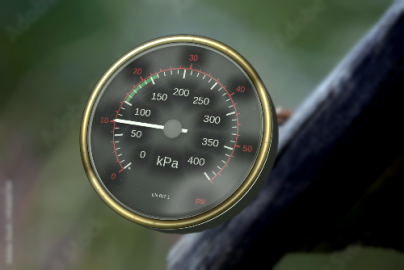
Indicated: 70 (kPa)
